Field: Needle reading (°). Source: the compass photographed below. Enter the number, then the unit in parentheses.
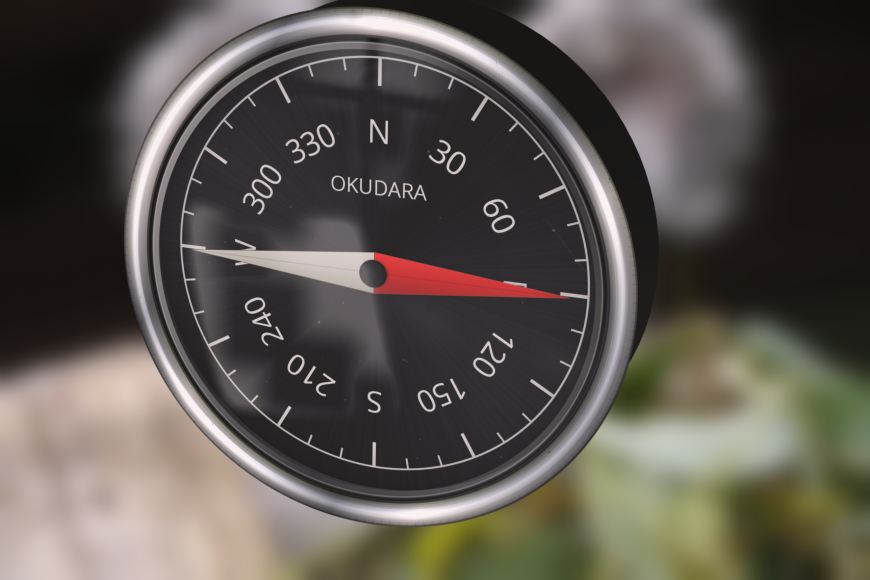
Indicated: 90 (°)
